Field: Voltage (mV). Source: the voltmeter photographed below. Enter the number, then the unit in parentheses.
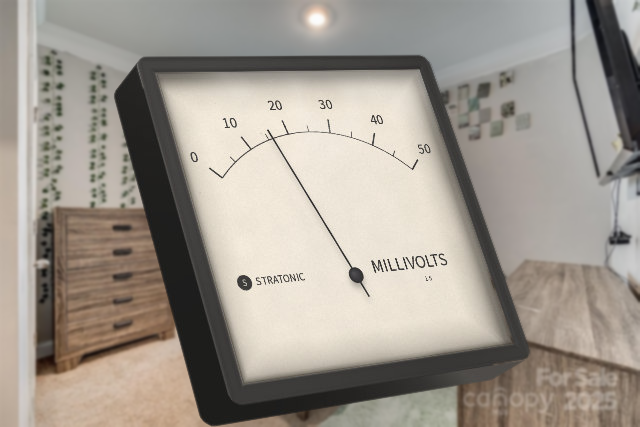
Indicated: 15 (mV)
